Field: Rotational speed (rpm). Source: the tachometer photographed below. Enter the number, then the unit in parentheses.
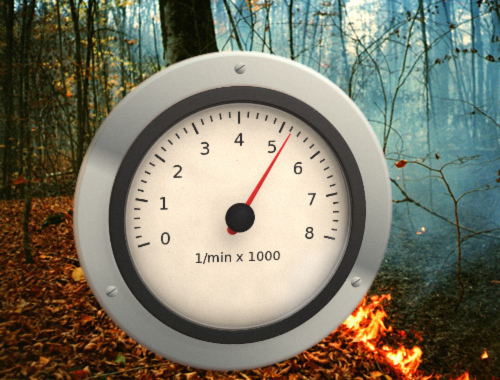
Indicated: 5200 (rpm)
